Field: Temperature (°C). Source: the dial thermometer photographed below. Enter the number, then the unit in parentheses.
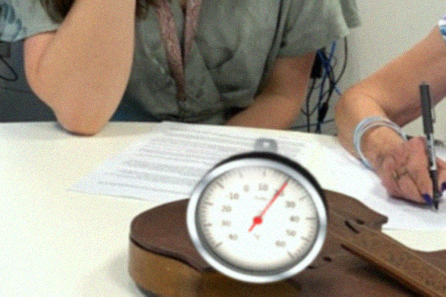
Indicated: 20 (°C)
